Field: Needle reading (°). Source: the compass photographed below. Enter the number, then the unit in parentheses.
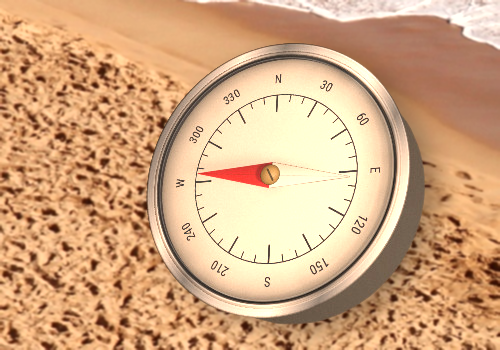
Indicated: 275 (°)
